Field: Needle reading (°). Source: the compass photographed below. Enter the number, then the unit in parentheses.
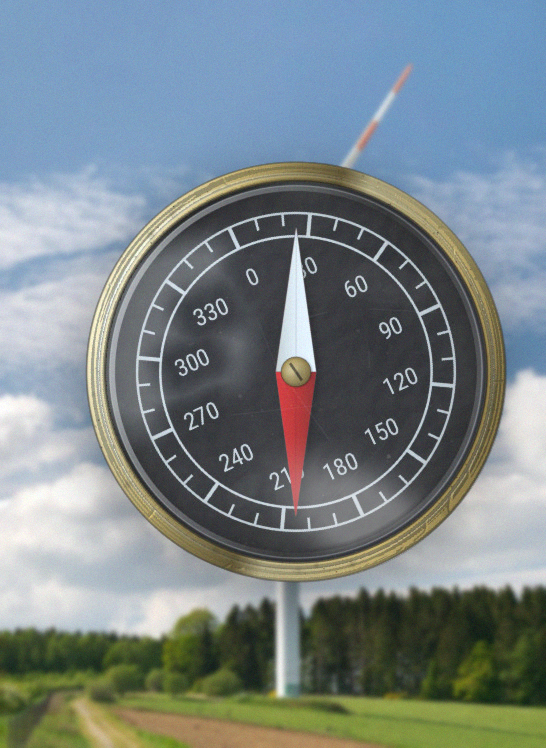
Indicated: 205 (°)
